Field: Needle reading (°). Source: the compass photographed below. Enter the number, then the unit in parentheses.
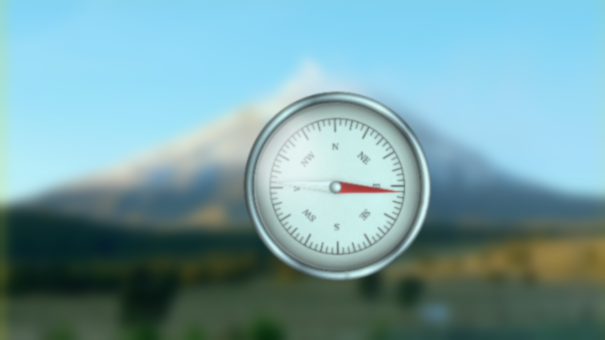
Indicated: 95 (°)
